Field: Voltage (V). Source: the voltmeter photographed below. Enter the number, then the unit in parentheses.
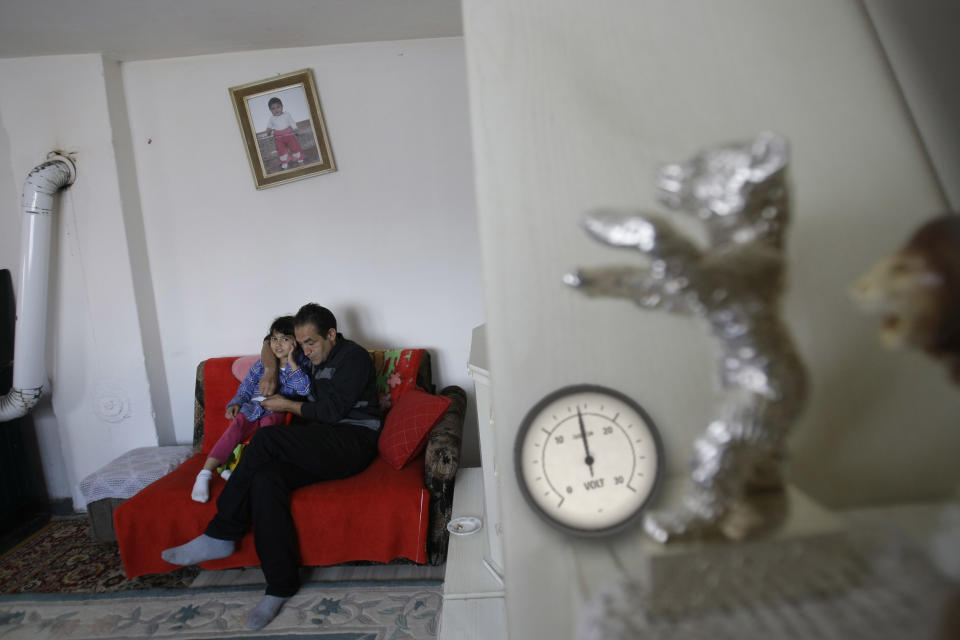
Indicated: 15 (V)
